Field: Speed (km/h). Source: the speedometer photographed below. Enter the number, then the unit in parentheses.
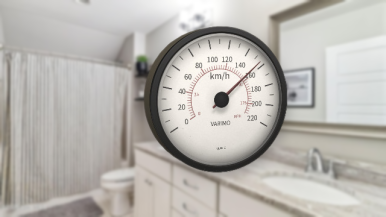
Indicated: 155 (km/h)
